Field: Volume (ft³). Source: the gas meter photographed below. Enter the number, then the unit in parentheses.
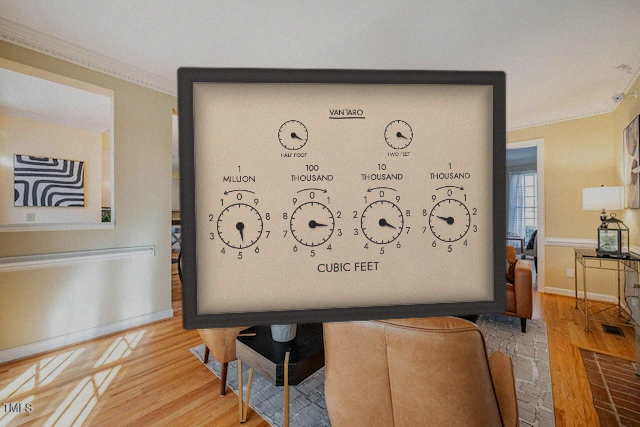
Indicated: 526800 (ft³)
